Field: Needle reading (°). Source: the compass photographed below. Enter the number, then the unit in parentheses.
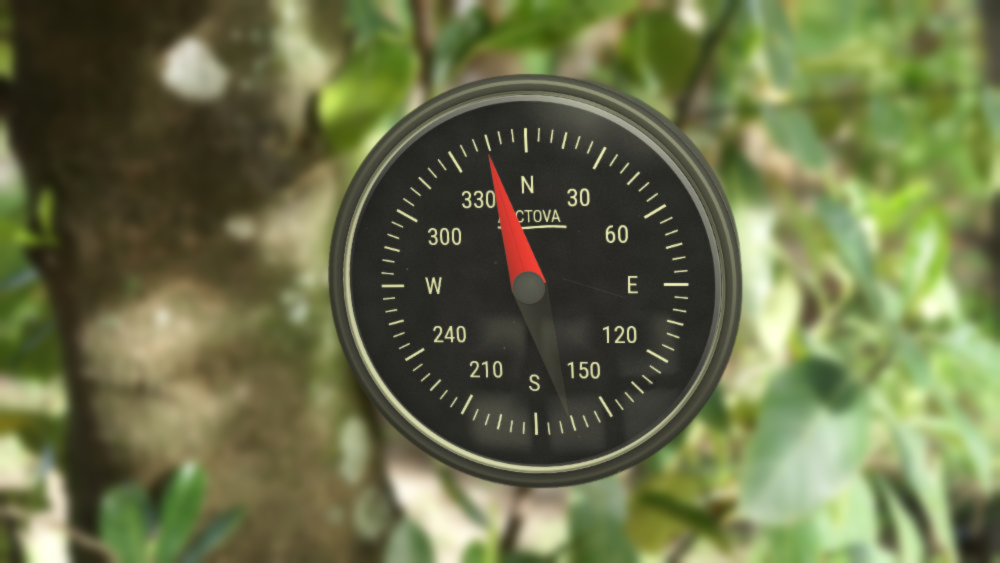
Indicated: 345 (°)
